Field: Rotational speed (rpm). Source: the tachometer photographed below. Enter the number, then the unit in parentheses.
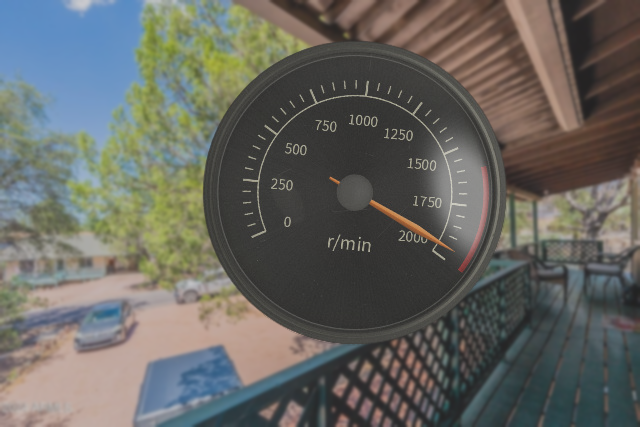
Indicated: 1950 (rpm)
